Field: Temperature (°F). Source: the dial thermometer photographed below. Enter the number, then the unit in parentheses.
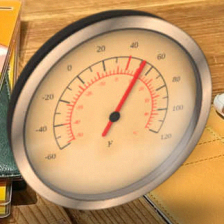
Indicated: 50 (°F)
